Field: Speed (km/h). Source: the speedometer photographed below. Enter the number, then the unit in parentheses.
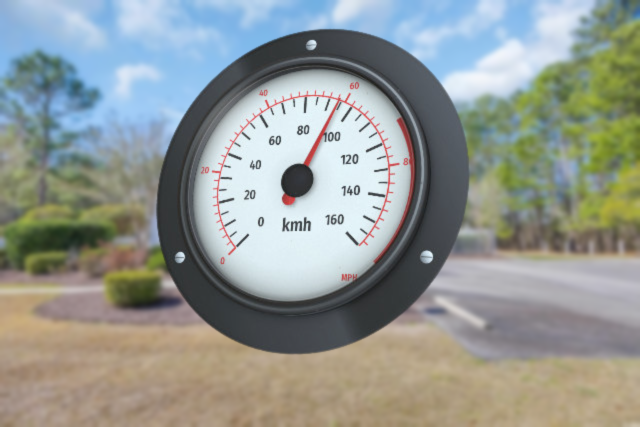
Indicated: 95 (km/h)
